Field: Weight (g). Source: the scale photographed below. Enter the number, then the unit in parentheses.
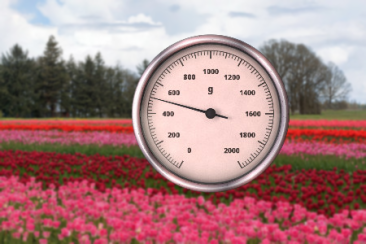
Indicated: 500 (g)
